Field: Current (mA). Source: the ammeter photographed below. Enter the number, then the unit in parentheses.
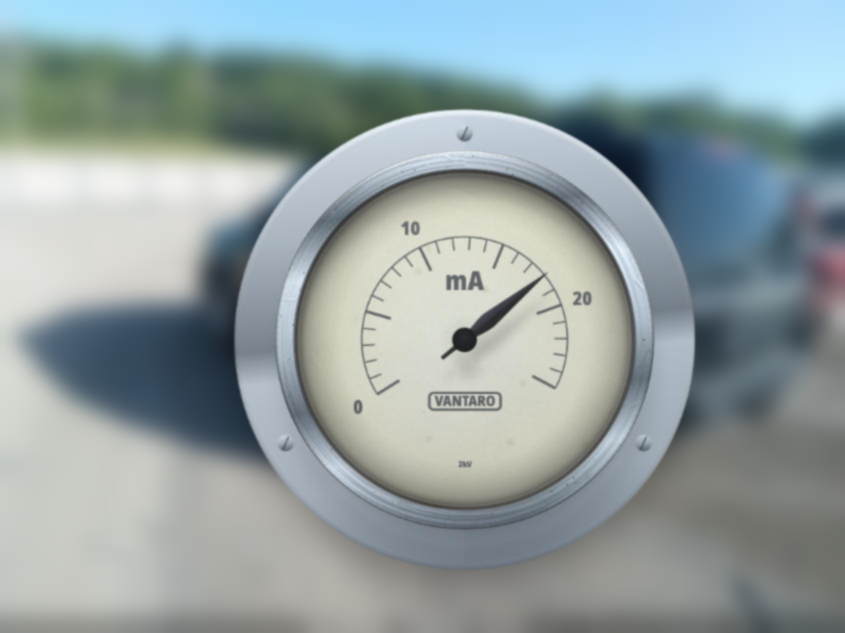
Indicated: 18 (mA)
